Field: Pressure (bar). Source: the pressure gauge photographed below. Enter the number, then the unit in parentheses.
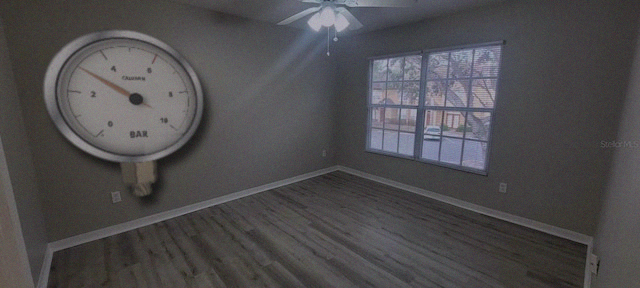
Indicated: 3 (bar)
